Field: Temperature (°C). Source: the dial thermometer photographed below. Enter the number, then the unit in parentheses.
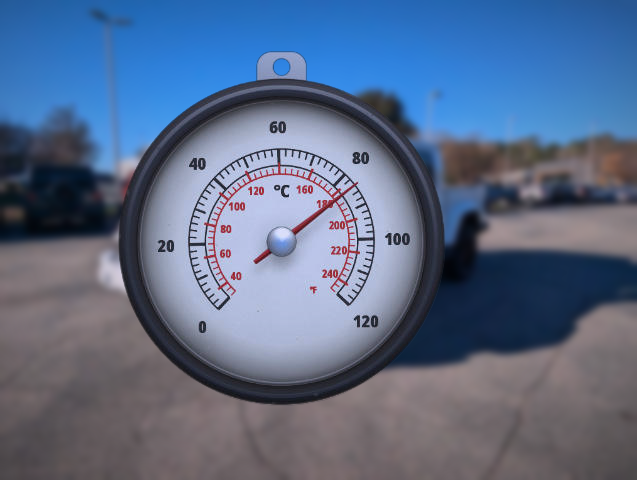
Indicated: 84 (°C)
